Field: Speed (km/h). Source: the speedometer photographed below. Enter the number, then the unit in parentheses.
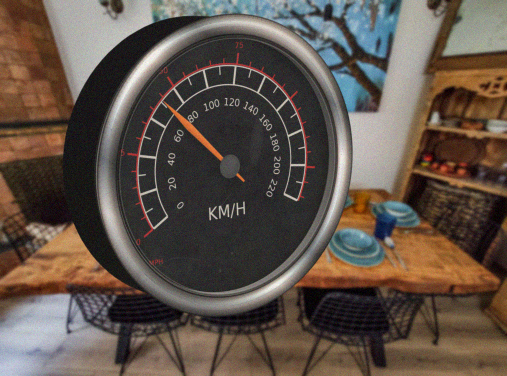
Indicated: 70 (km/h)
